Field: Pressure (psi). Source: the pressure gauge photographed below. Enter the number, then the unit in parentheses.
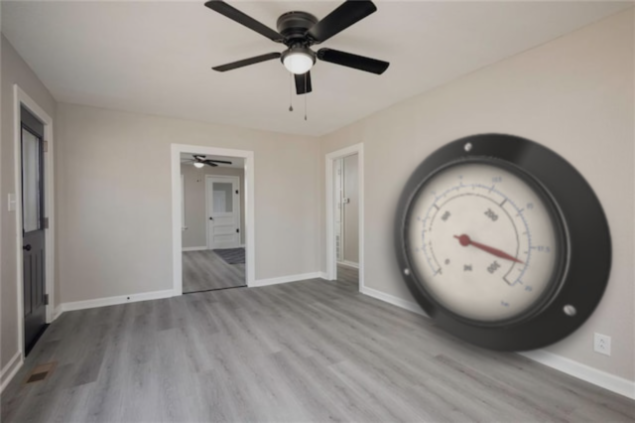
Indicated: 270 (psi)
